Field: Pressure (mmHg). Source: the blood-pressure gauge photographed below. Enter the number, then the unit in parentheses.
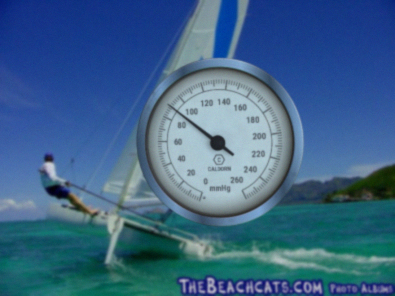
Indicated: 90 (mmHg)
